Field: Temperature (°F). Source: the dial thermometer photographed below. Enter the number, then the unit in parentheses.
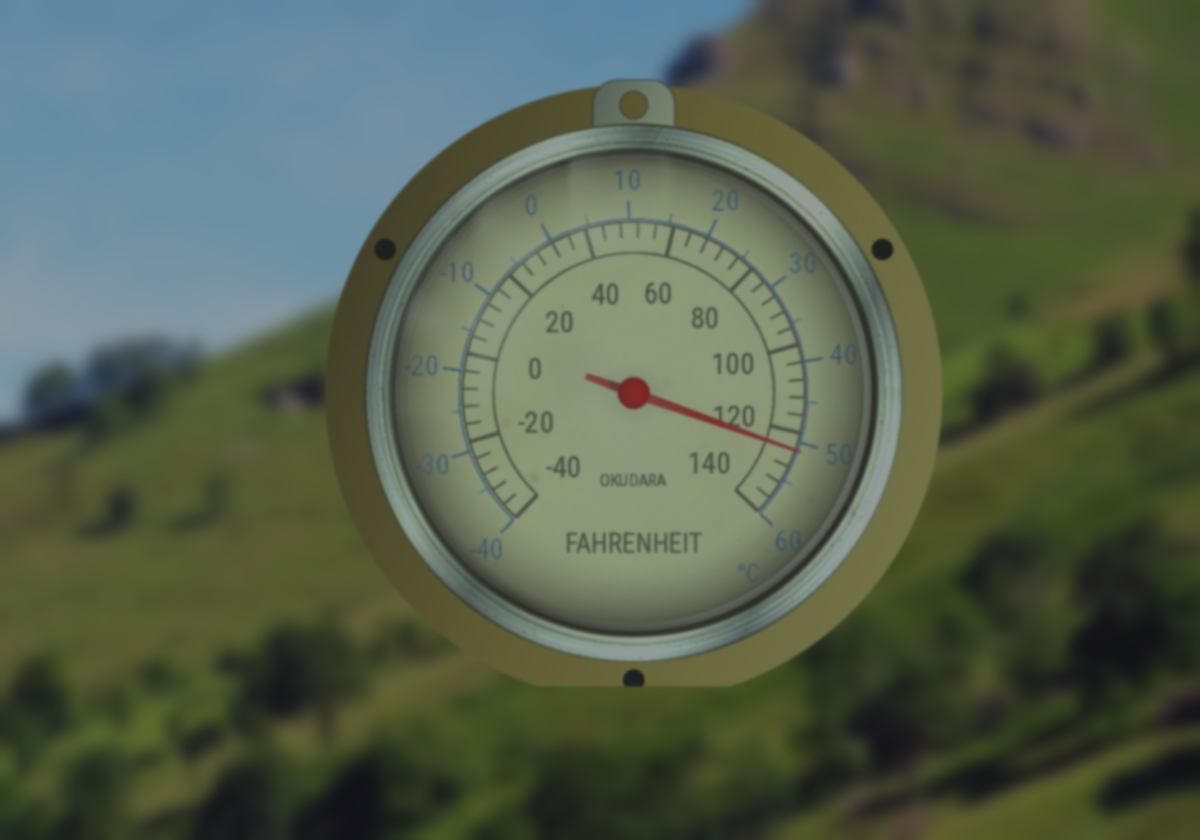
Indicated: 124 (°F)
